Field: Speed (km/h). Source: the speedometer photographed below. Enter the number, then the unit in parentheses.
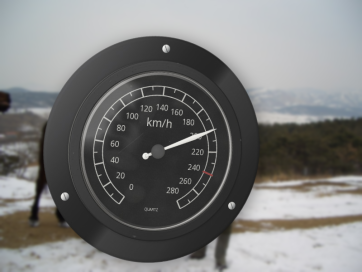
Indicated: 200 (km/h)
